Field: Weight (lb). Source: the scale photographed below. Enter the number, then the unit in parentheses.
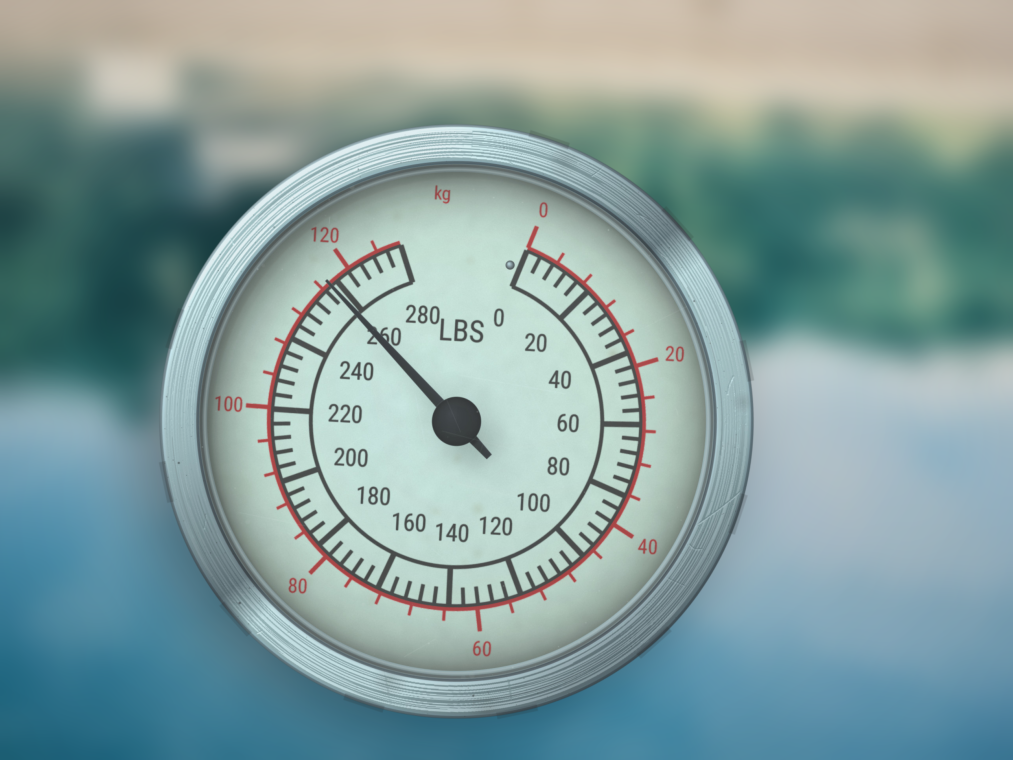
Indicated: 258 (lb)
